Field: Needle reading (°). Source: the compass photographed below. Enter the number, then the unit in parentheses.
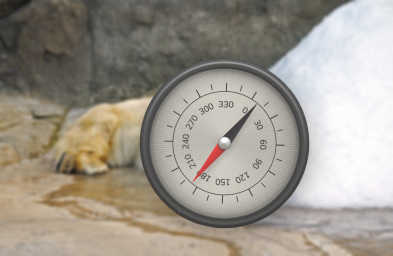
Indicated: 187.5 (°)
